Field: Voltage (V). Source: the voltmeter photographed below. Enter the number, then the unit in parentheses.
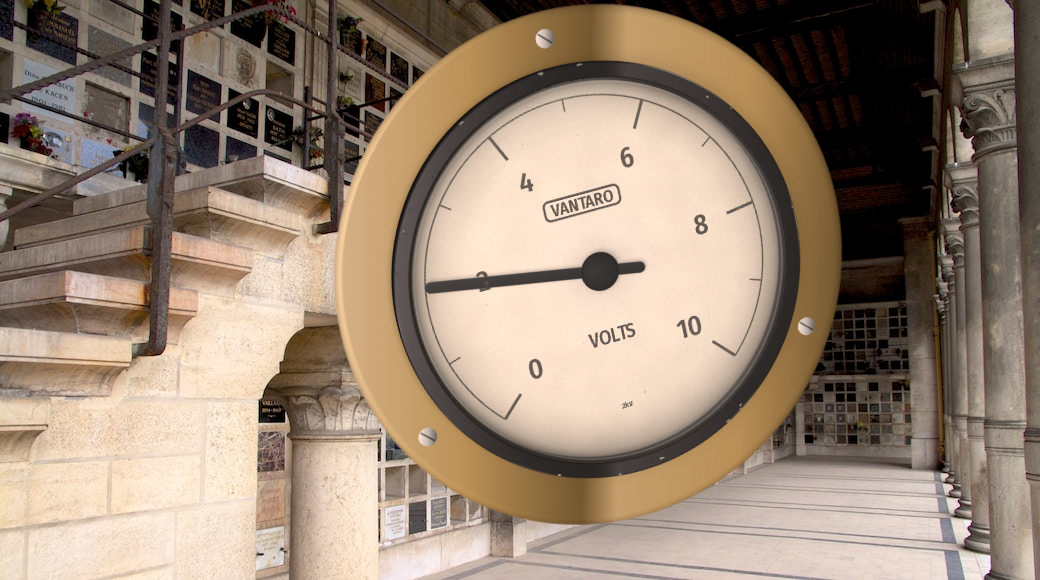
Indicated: 2 (V)
